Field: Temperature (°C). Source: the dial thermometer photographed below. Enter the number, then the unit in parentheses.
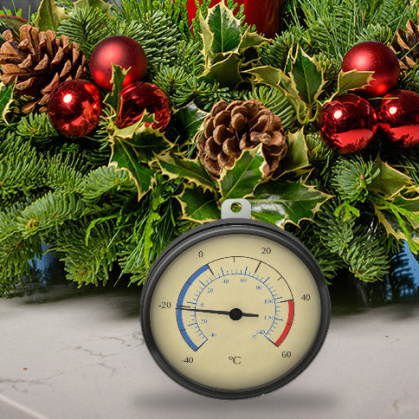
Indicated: -20 (°C)
